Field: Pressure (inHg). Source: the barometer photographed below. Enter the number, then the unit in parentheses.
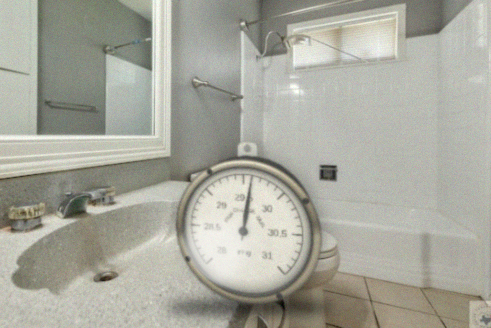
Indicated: 29.6 (inHg)
